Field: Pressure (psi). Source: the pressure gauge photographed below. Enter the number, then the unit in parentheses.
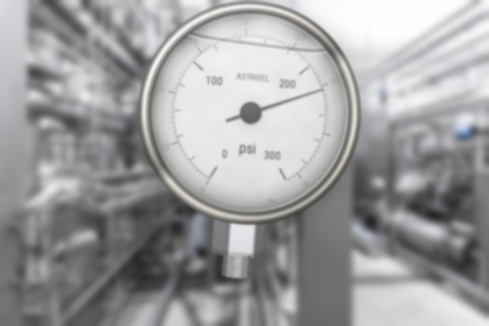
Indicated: 220 (psi)
